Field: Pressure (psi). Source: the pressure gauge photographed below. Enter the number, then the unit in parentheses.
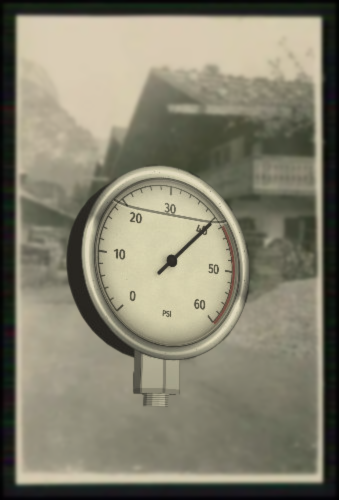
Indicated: 40 (psi)
